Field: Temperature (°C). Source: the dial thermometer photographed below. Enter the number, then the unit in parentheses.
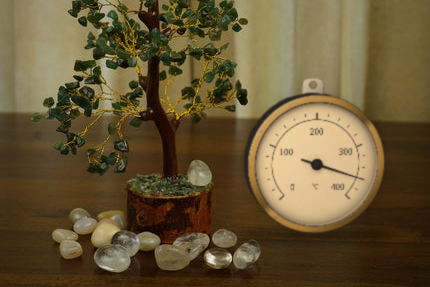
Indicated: 360 (°C)
